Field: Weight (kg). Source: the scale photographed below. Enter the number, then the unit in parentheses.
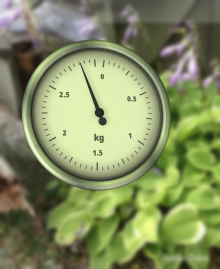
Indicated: 2.85 (kg)
